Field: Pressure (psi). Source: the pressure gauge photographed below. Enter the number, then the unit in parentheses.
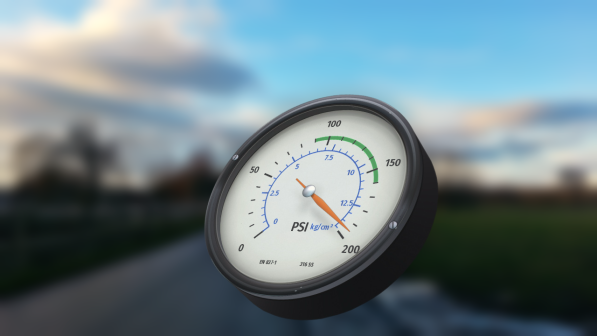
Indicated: 195 (psi)
